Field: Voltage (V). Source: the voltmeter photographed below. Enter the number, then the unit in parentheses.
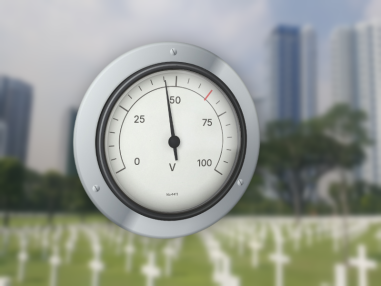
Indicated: 45 (V)
